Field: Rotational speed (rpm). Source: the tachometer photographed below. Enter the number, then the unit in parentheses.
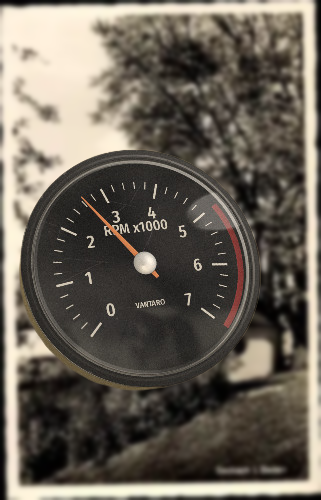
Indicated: 2600 (rpm)
